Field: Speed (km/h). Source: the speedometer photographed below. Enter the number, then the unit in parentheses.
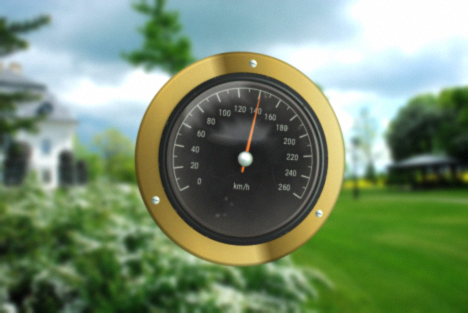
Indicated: 140 (km/h)
